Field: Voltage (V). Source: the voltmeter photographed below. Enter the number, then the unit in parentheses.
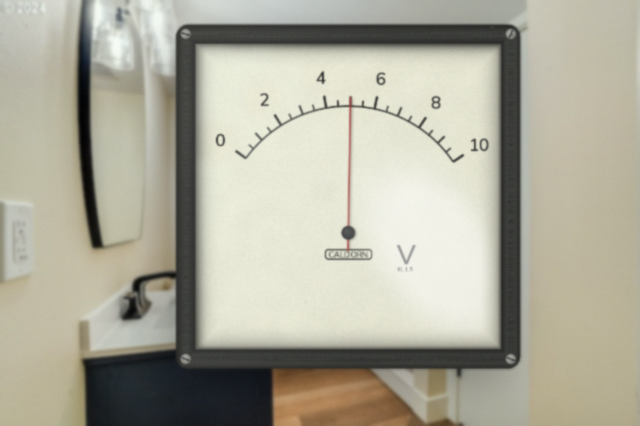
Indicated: 5 (V)
